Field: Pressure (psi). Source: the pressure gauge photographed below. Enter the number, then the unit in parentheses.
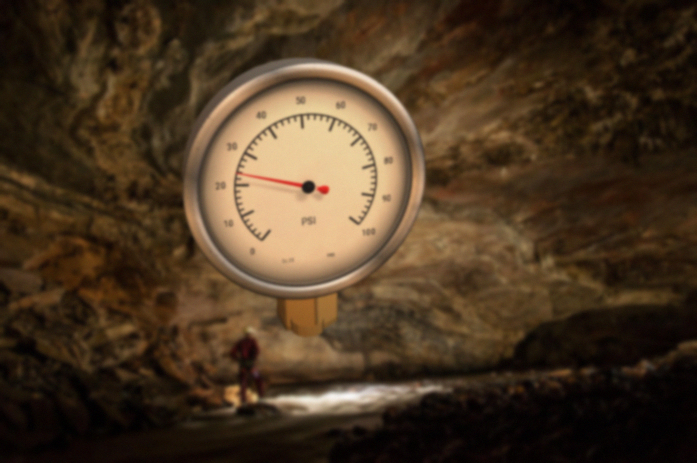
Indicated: 24 (psi)
